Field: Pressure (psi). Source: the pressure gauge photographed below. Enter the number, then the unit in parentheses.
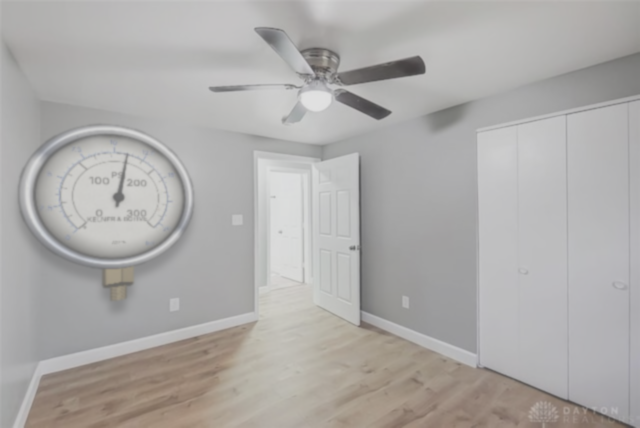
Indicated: 160 (psi)
